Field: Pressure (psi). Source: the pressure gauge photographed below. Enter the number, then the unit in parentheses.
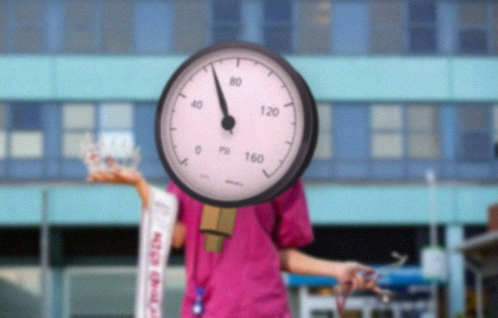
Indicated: 65 (psi)
